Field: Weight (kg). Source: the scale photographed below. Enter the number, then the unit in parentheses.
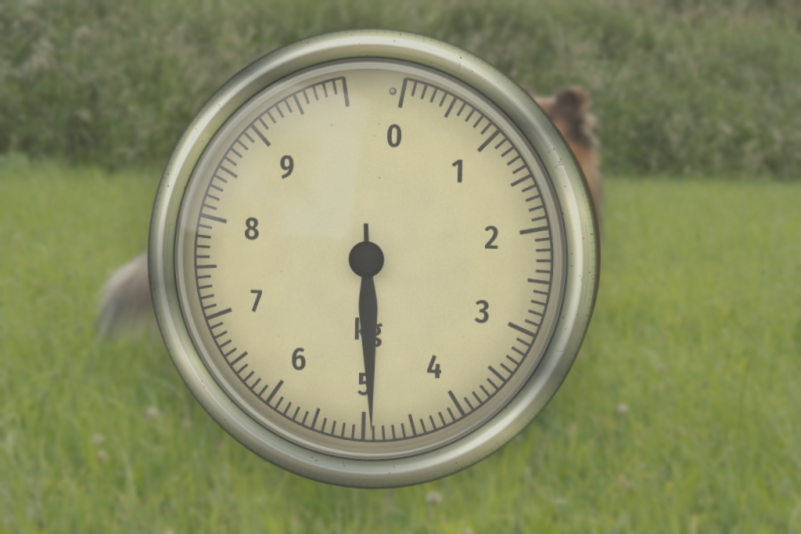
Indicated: 4.9 (kg)
